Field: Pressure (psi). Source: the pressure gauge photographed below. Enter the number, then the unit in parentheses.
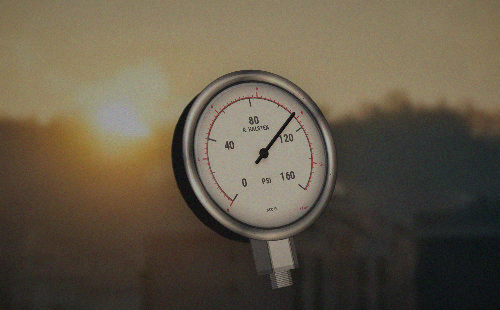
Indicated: 110 (psi)
